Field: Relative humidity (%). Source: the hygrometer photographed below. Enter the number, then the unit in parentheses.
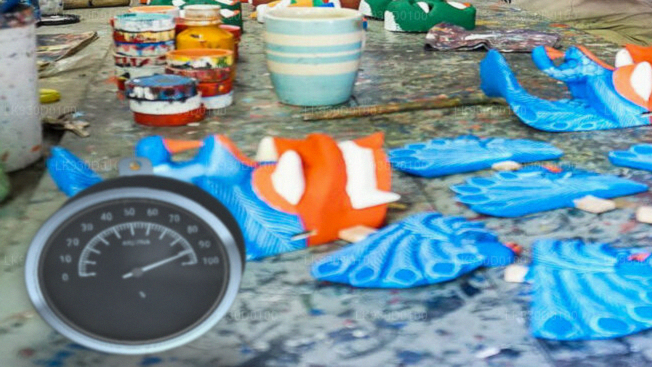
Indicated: 90 (%)
